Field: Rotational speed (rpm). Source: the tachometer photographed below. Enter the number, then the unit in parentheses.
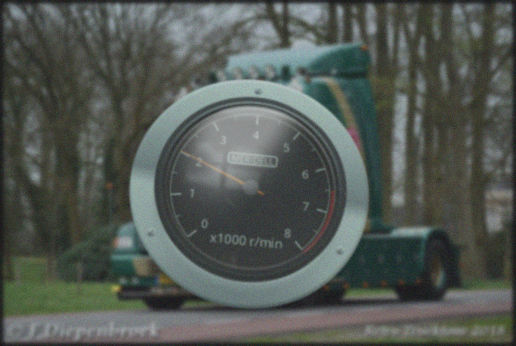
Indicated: 2000 (rpm)
